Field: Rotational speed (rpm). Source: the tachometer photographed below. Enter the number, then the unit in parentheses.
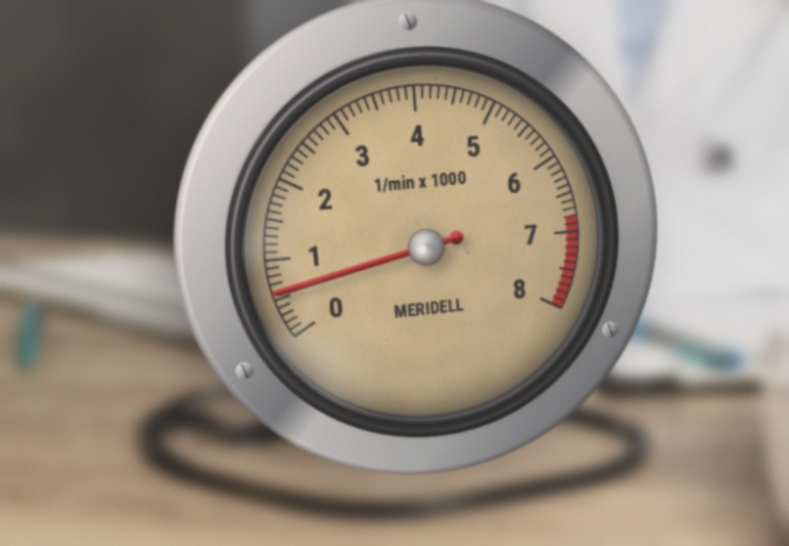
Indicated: 600 (rpm)
